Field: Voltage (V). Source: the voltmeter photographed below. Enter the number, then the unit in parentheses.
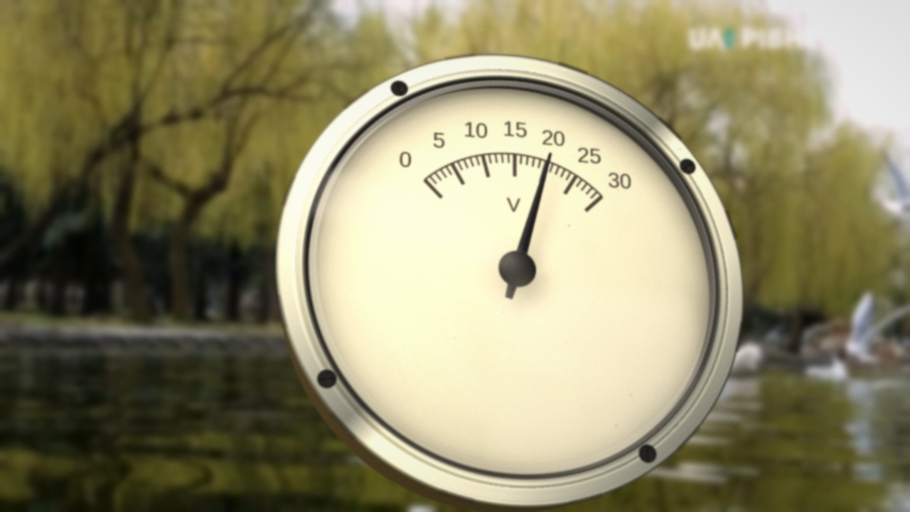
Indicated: 20 (V)
